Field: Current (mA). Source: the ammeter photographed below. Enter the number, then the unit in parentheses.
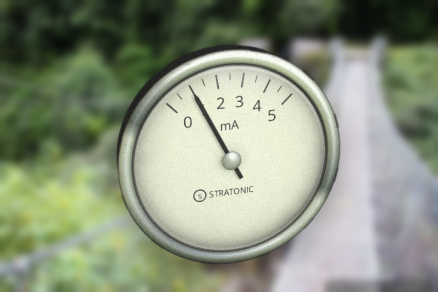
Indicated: 1 (mA)
